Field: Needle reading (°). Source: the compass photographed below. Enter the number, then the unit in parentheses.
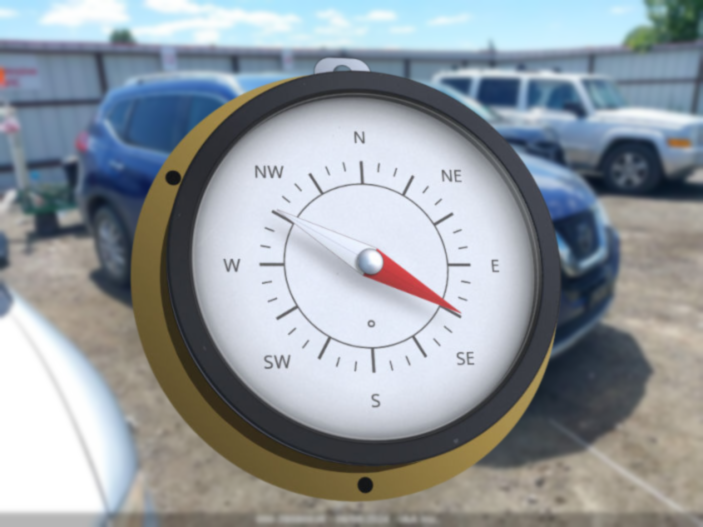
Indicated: 120 (°)
